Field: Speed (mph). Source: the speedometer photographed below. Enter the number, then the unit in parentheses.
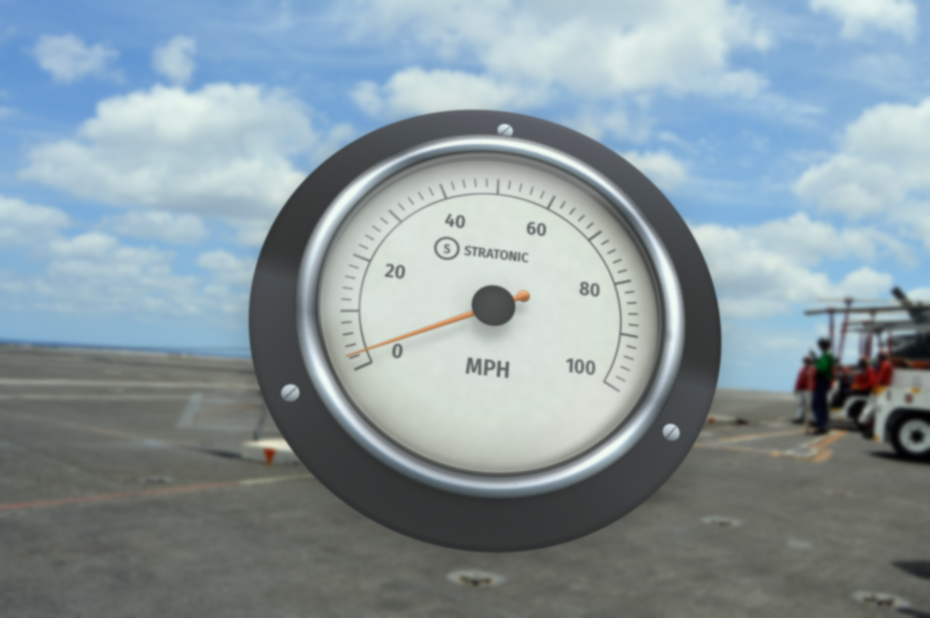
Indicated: 2 (mph)
